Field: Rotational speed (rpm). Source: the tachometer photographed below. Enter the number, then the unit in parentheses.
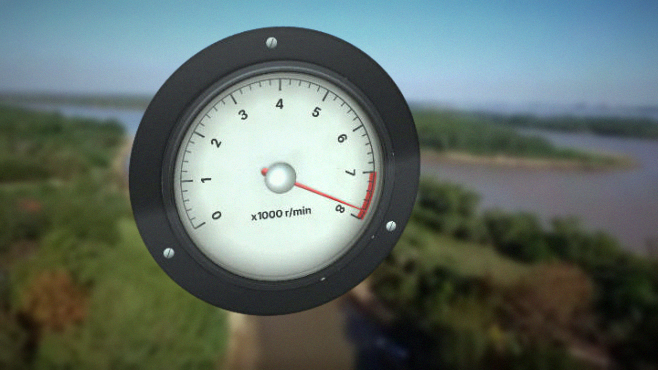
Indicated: 7800 (rpm)
